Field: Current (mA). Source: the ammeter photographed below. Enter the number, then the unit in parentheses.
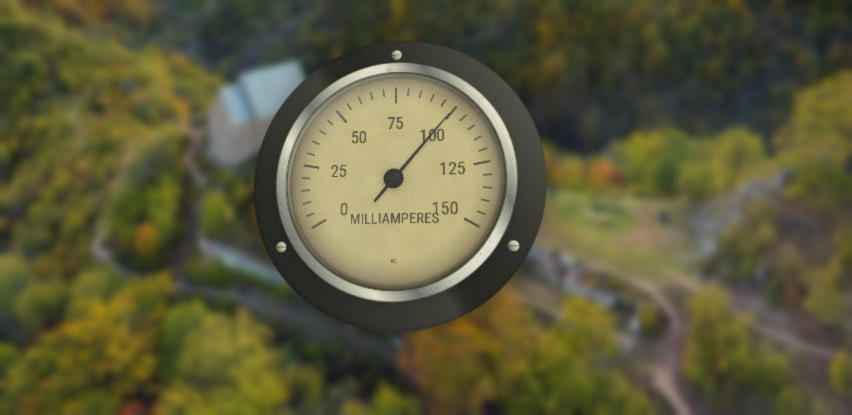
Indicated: 100 (mA)
